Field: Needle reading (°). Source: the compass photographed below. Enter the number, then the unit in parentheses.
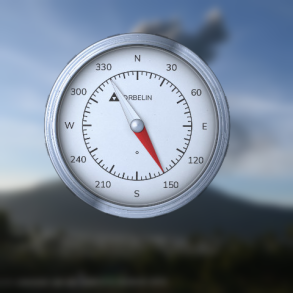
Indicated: 150 (°)
